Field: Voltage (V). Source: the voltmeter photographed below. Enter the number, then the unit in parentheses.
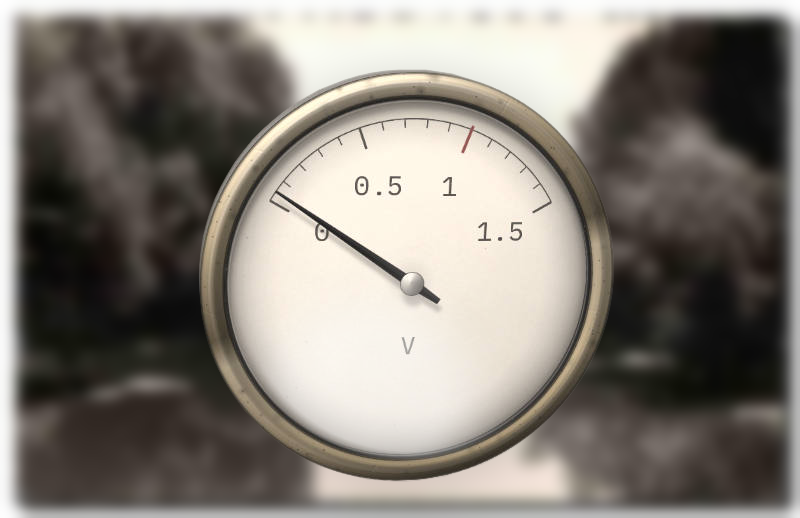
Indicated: 0.05 (V)
